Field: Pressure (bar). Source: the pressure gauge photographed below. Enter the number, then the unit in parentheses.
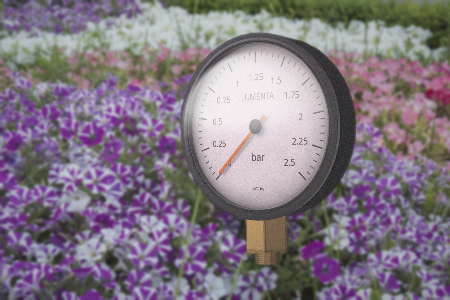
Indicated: 0 (bar)
